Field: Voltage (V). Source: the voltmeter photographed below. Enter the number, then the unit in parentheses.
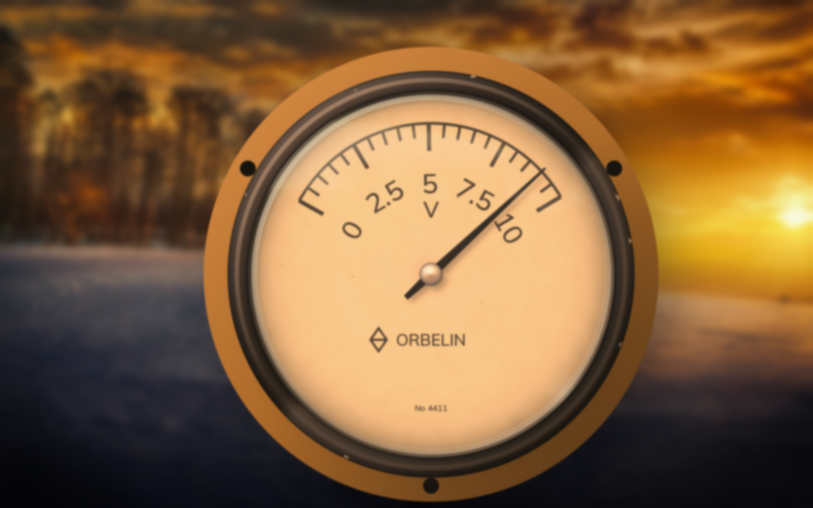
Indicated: 9 (V)
